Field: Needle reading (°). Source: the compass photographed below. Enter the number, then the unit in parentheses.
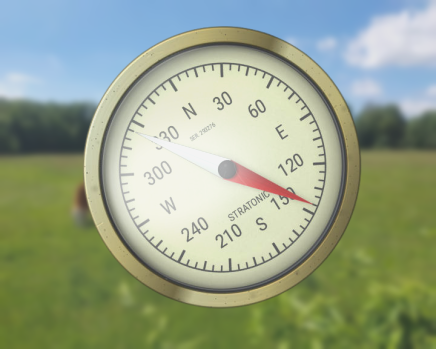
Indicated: 145 (°)
